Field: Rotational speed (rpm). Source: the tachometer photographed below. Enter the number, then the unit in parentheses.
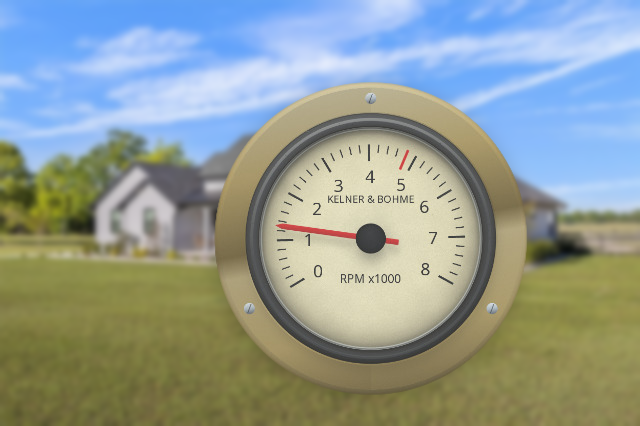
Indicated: 1300 (rpm)
